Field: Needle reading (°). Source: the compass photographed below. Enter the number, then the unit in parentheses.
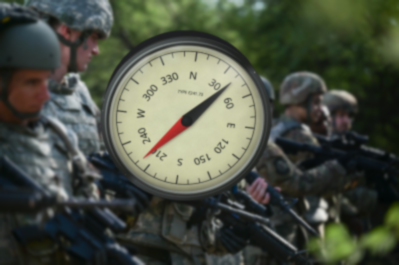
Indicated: 220 (°)
